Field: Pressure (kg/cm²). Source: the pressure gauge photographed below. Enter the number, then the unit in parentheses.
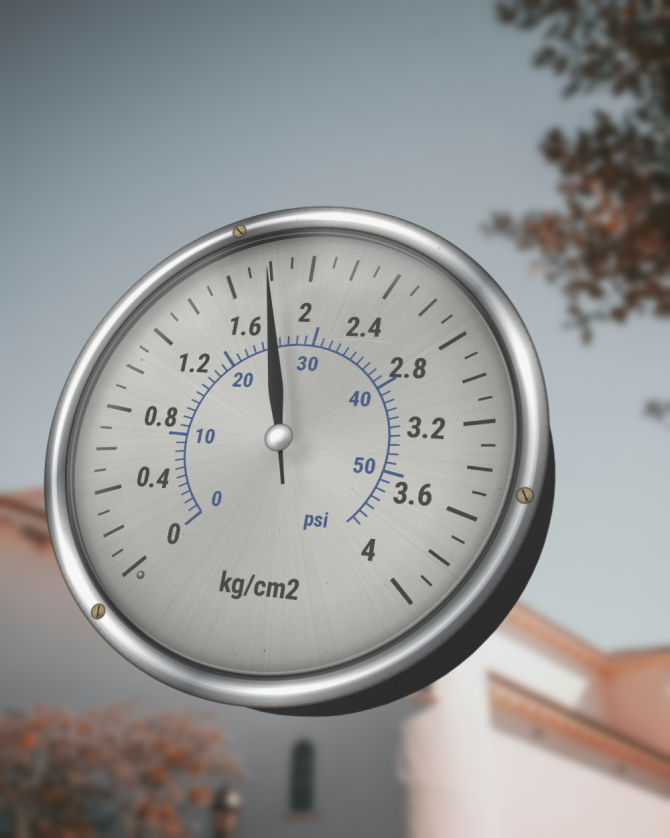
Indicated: 1.8 (kg/cm²)
